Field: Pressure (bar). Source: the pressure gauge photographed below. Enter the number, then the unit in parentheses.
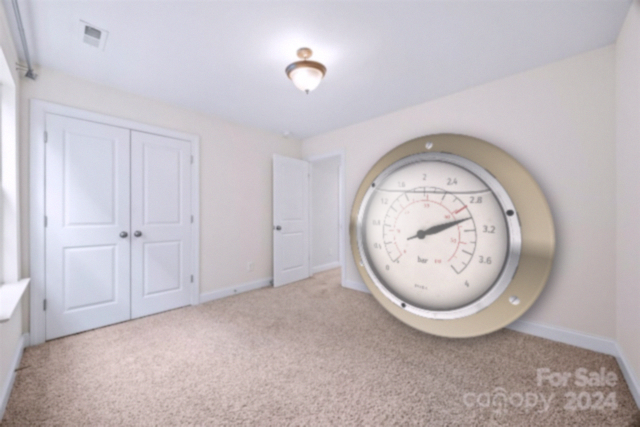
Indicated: 3 (bar)
